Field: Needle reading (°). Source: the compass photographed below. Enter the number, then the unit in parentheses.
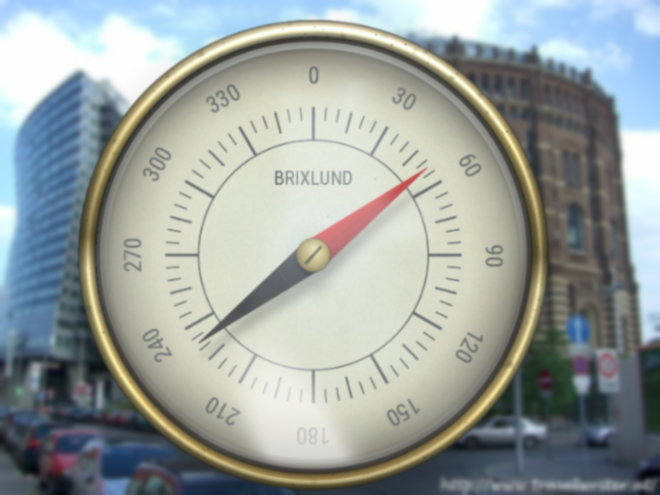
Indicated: 52.5 (°)
